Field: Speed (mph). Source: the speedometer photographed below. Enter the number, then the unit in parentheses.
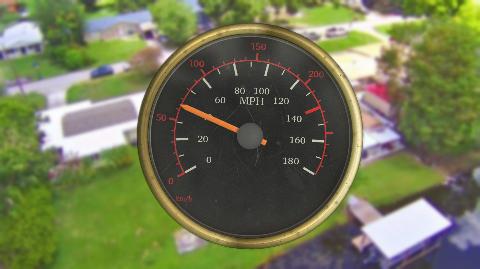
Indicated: 40 (mph)
